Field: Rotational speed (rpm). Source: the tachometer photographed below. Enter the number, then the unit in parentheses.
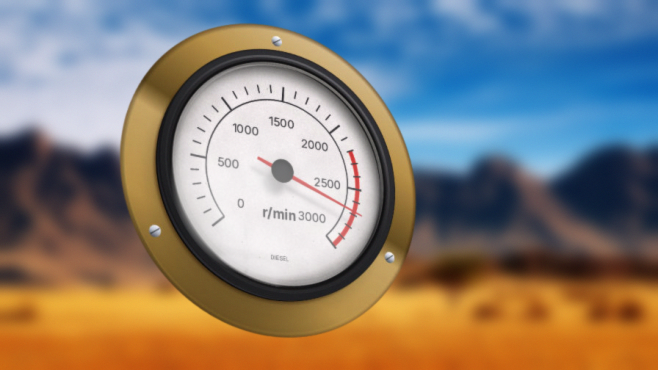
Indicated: 2700 (rpm)
